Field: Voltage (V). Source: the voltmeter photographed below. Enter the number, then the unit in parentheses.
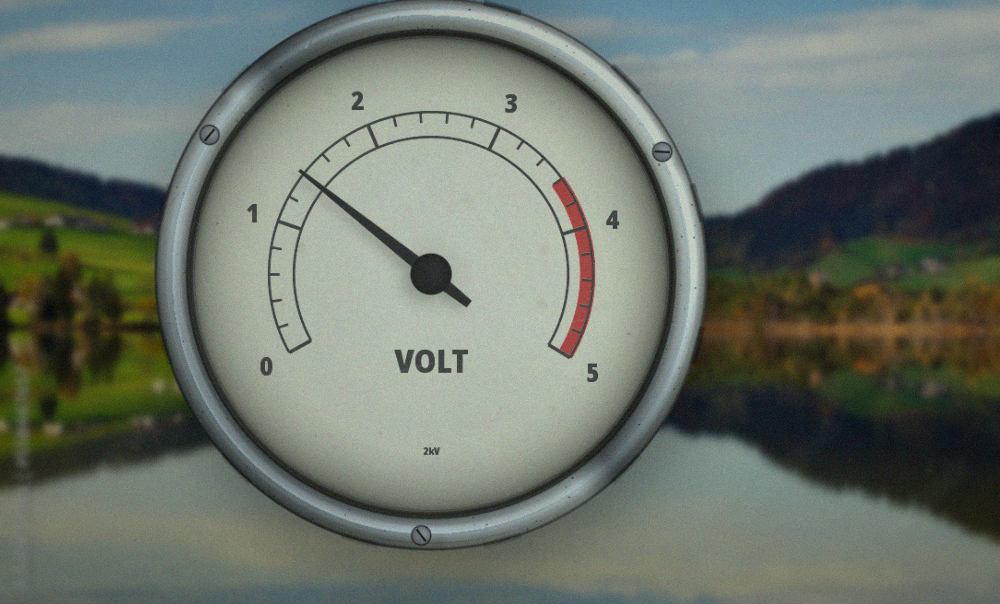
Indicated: 1.4 (V)
